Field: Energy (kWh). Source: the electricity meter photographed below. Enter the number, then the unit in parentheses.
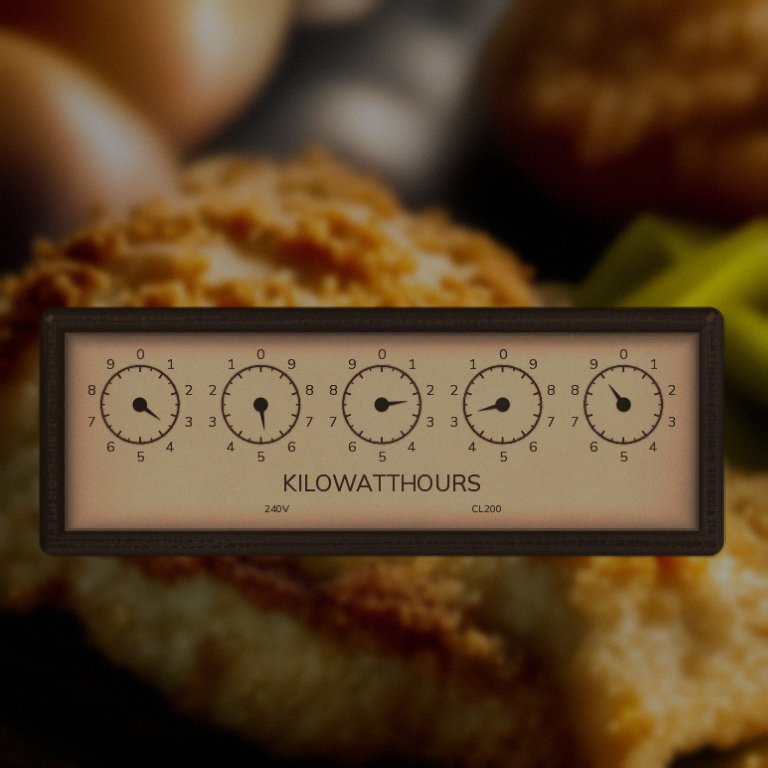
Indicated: 35229 (kWh)
